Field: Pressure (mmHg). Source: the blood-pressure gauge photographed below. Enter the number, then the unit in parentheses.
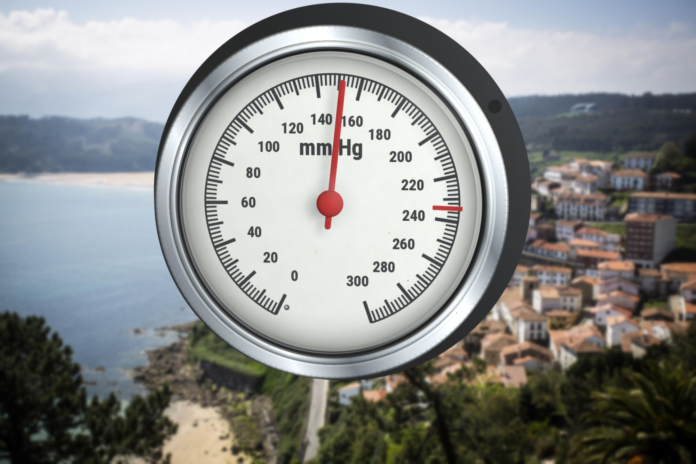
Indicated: 152 (mmHg)
